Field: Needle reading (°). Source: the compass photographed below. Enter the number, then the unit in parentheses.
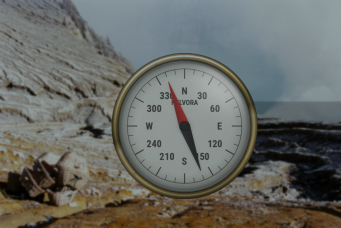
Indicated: 340 (°)
